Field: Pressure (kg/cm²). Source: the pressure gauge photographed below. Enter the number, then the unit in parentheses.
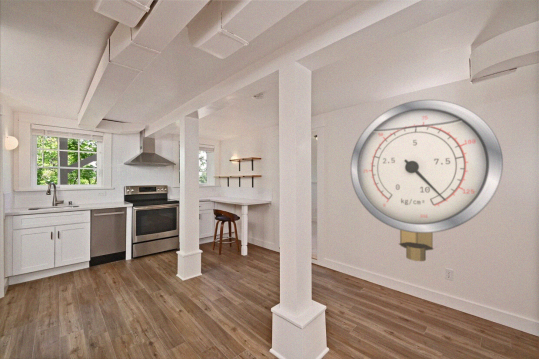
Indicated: 9.5 (kg/cm²)
